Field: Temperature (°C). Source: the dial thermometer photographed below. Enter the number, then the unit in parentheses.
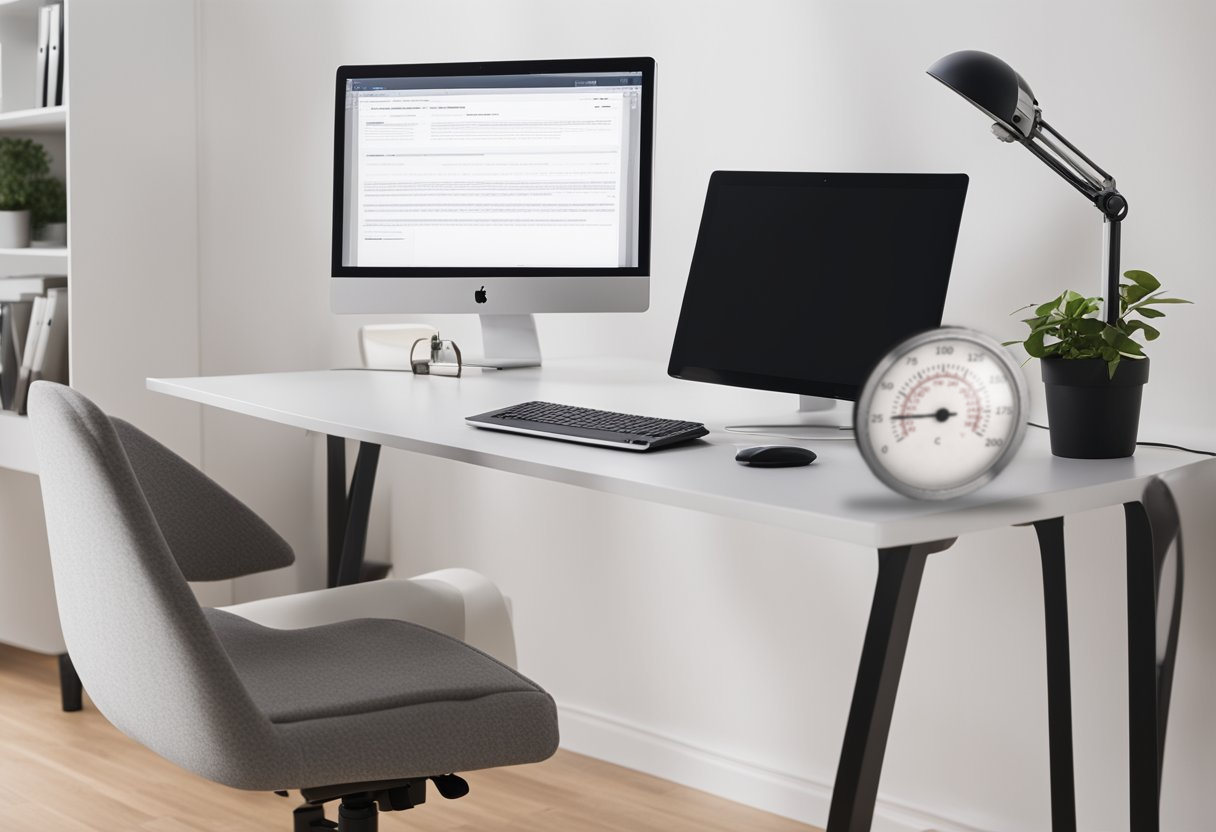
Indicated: 25 (°C)
